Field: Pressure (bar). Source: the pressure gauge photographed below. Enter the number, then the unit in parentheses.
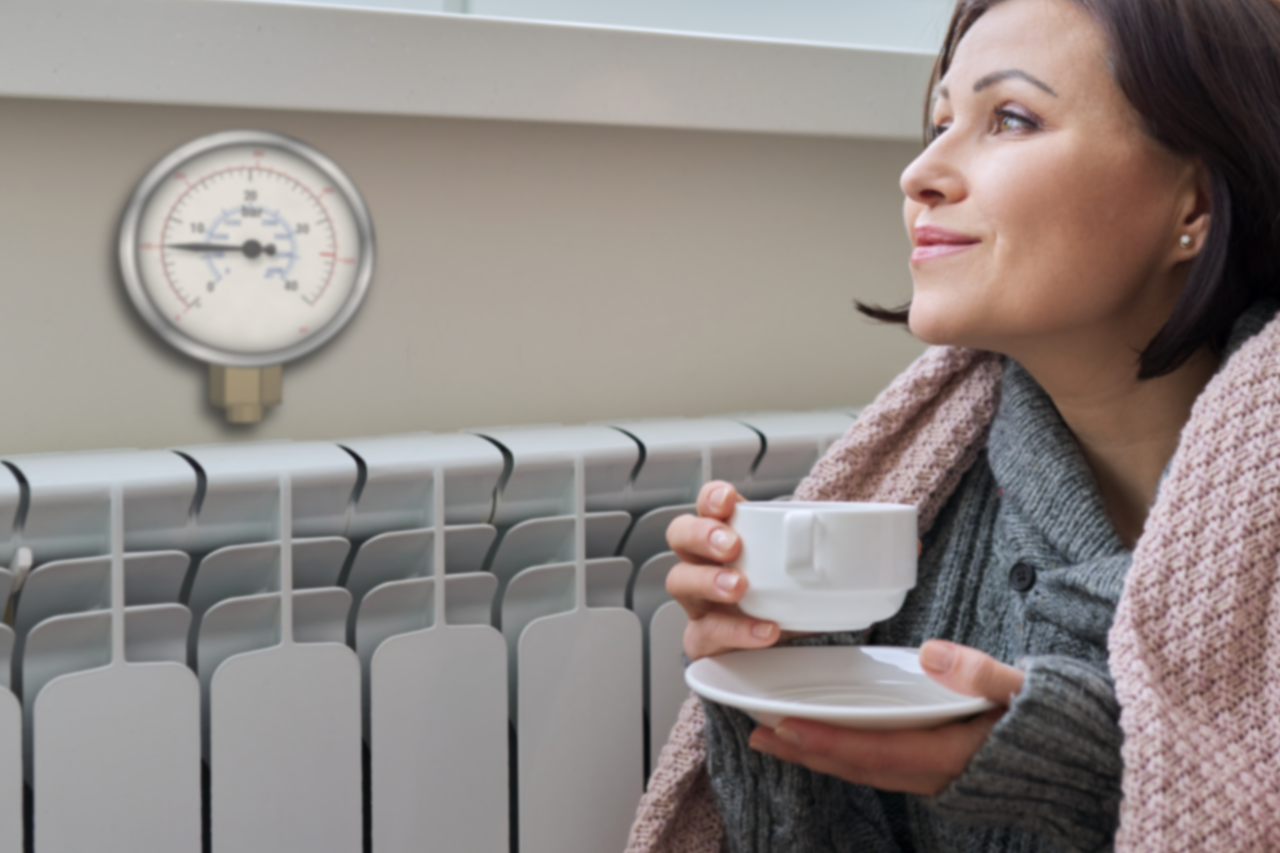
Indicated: 7 (bar)
